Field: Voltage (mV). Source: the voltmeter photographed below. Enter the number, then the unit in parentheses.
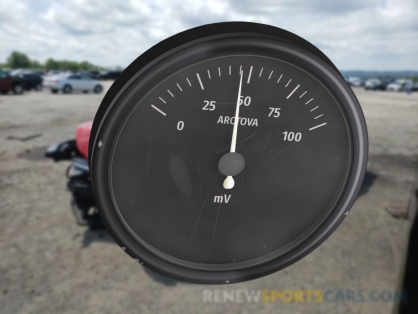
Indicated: 45 (mV)
